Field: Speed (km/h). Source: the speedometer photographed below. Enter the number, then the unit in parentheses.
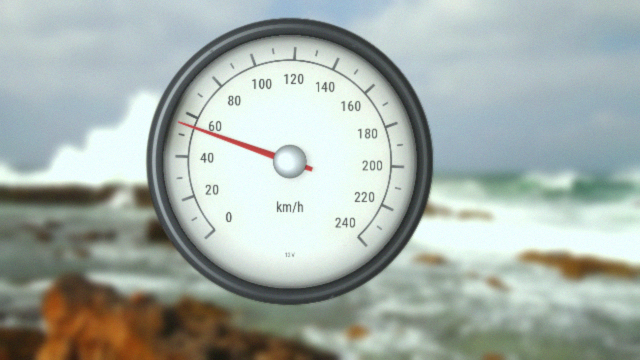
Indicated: 55 (km/h)
